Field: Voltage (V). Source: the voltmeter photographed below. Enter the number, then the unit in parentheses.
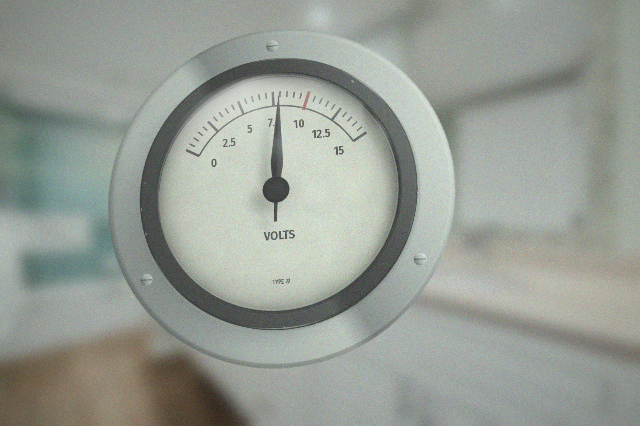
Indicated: 8 (V)
